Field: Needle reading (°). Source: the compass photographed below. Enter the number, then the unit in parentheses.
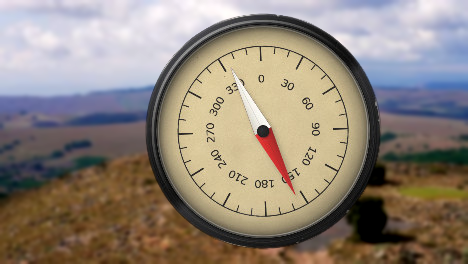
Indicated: 155 (°)
